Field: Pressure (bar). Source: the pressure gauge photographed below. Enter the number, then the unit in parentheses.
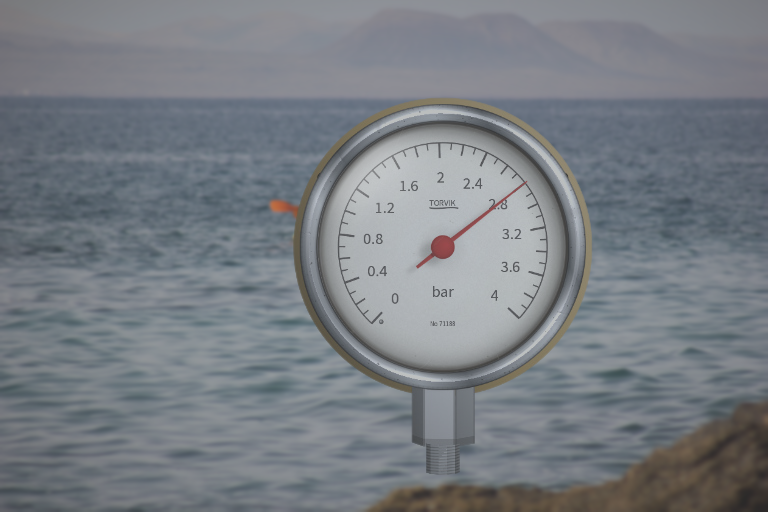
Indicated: 2.8 (bar)
